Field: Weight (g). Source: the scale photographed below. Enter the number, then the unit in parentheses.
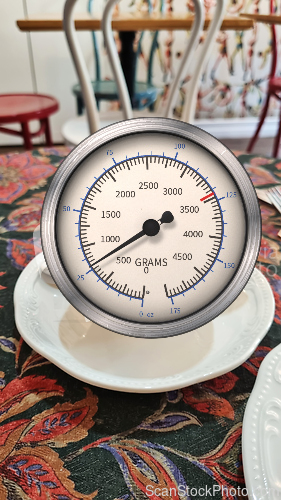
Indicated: 750 (g)
